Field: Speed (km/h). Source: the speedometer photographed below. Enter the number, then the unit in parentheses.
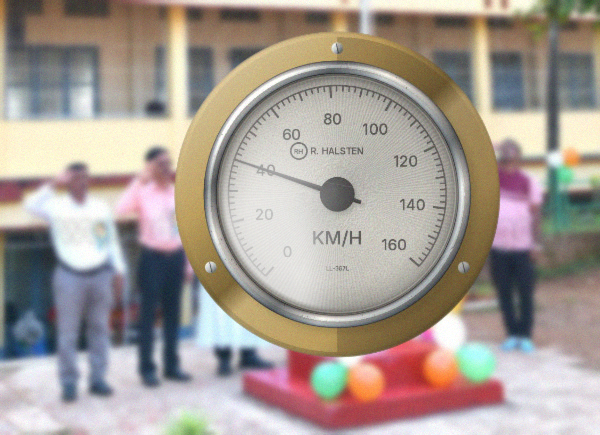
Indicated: 40 (km/h)
